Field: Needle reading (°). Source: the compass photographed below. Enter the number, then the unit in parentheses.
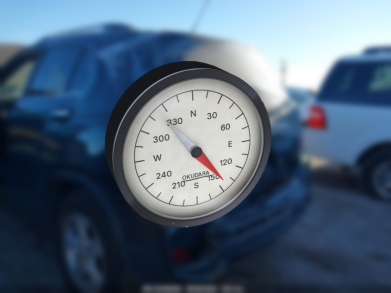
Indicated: 142.5 (°)
